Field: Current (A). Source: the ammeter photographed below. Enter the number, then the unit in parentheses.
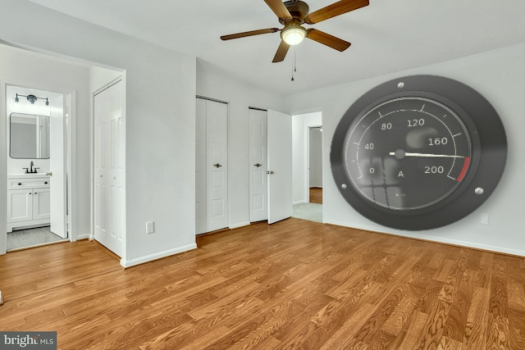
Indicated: 180 (A)
